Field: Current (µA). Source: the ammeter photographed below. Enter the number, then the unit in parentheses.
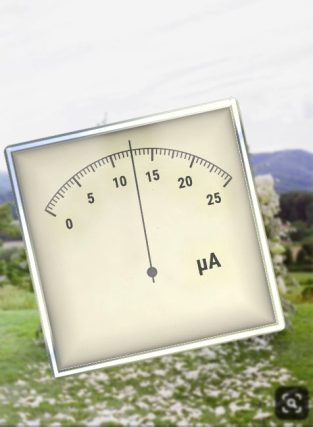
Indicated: 12.5 (µA)
